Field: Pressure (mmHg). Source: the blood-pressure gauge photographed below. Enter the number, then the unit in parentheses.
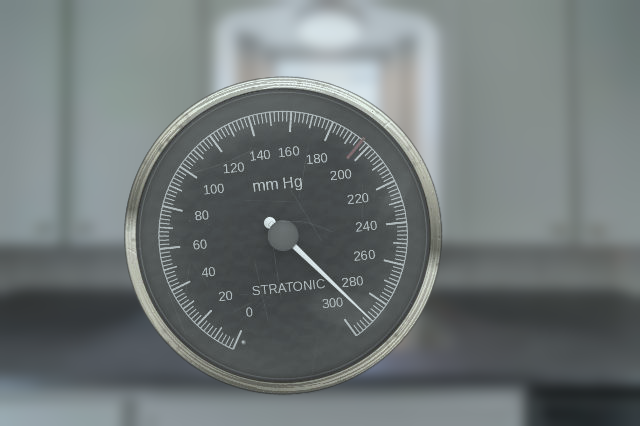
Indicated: 290 (mmHg)
